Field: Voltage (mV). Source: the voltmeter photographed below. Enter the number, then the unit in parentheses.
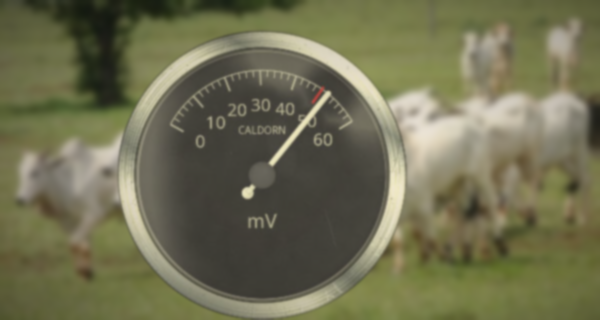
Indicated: 50 (mV)
